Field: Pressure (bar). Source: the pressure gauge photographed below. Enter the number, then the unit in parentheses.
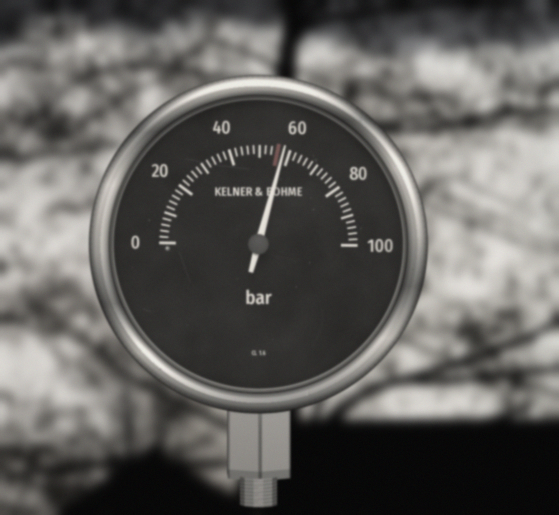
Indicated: 58 (bar)
